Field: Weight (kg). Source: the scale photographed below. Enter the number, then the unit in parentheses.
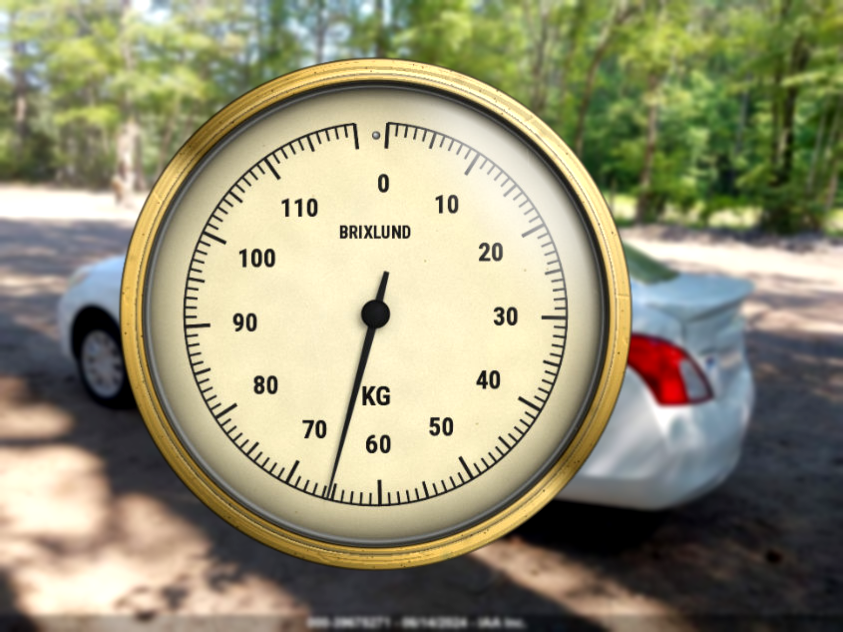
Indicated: 65.5 (kg)
